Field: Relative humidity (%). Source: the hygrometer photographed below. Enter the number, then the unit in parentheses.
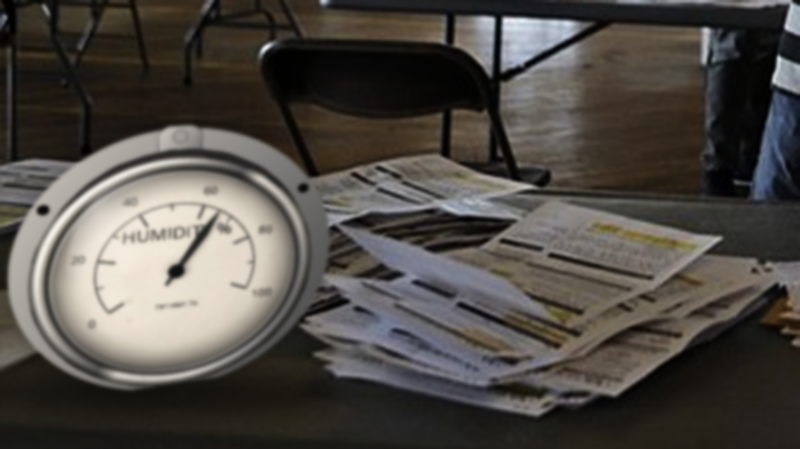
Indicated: 65 (%)
